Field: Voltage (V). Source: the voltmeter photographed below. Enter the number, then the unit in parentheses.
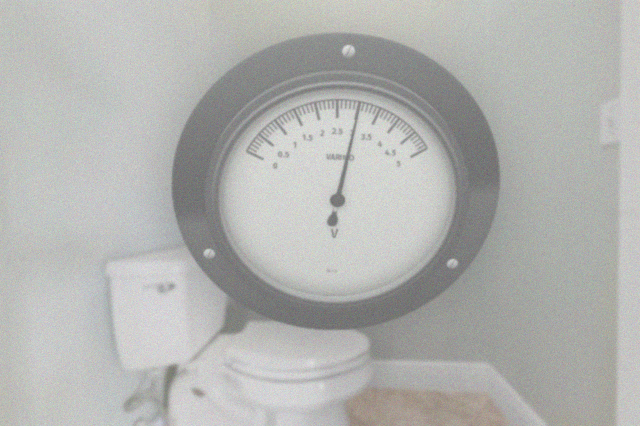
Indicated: 3 (V)
